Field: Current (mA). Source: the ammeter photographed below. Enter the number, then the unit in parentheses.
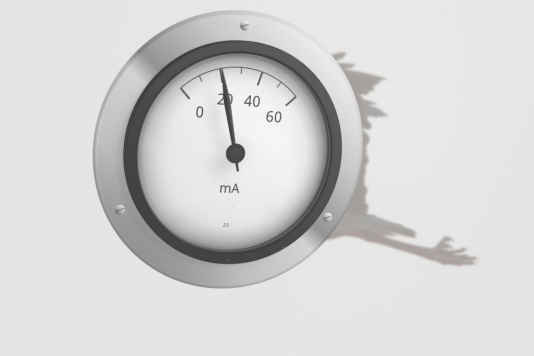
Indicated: 20 (mA)
